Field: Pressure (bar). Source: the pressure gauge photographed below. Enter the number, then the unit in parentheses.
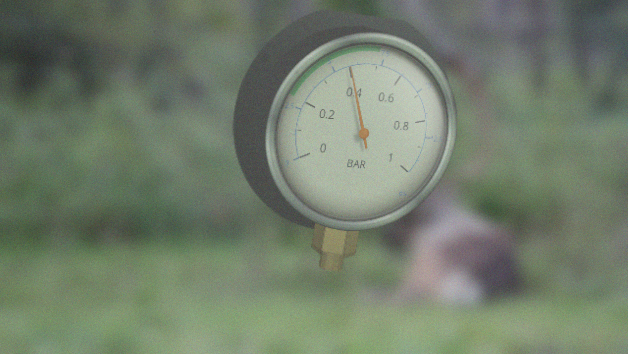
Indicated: 0.4 (bar)
